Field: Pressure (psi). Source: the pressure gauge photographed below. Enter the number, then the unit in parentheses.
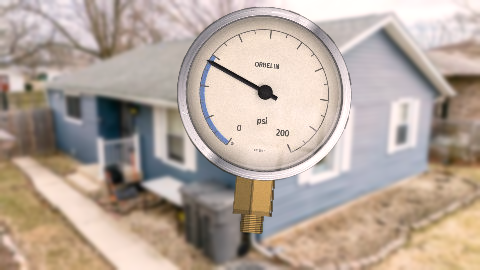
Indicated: 55 (psi)
